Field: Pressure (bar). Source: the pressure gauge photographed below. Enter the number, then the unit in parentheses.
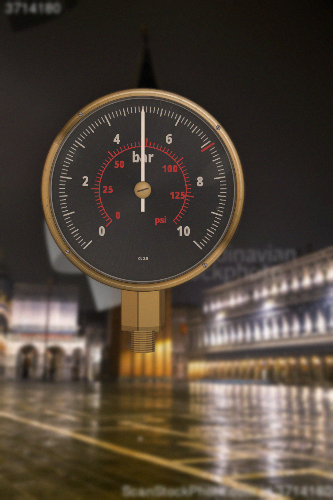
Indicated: 5 (bar)
